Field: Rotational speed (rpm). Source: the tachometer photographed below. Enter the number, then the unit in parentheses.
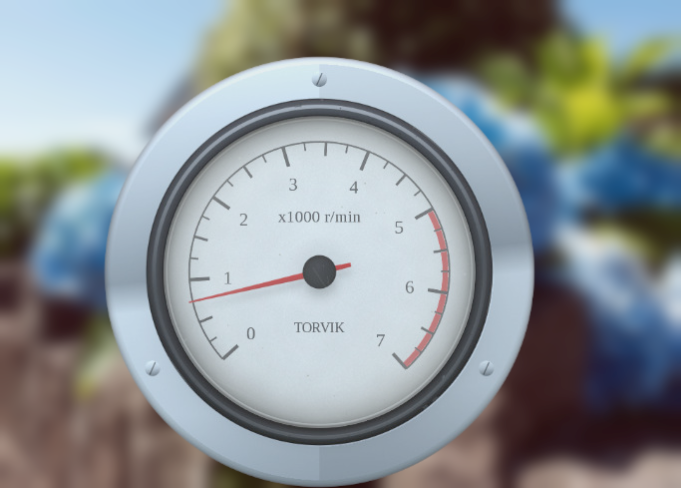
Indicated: 750 (rpm)
